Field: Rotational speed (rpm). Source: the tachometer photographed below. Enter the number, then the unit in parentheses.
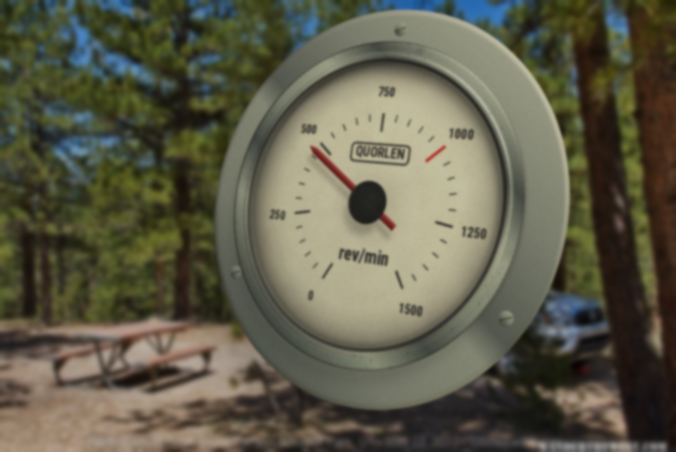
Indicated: 475 (rpm)
